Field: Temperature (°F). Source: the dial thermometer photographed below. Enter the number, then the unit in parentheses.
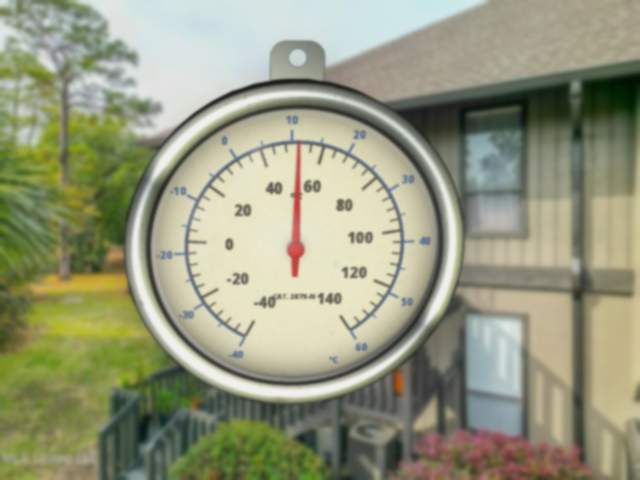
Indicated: 52 (°F)
